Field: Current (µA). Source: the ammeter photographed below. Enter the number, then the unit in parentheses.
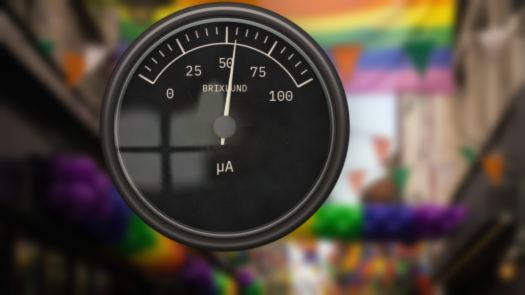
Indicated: 55 (µA)
